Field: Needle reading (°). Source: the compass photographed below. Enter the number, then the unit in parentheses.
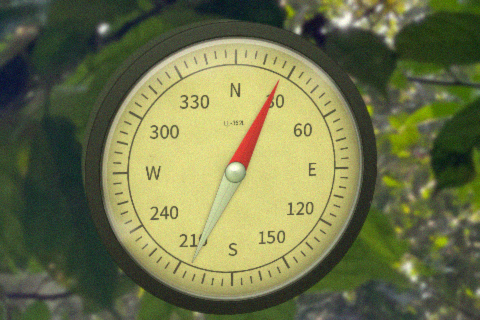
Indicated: 25 (°)
